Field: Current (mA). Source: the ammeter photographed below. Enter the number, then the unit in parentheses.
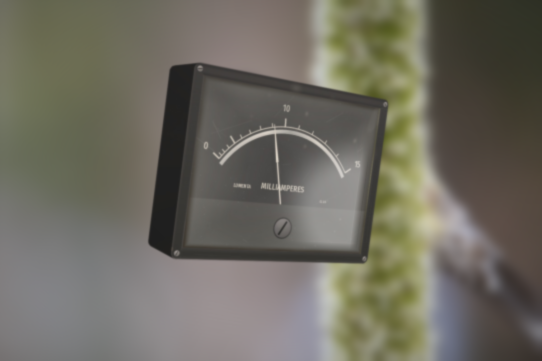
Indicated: 9 (mA)
